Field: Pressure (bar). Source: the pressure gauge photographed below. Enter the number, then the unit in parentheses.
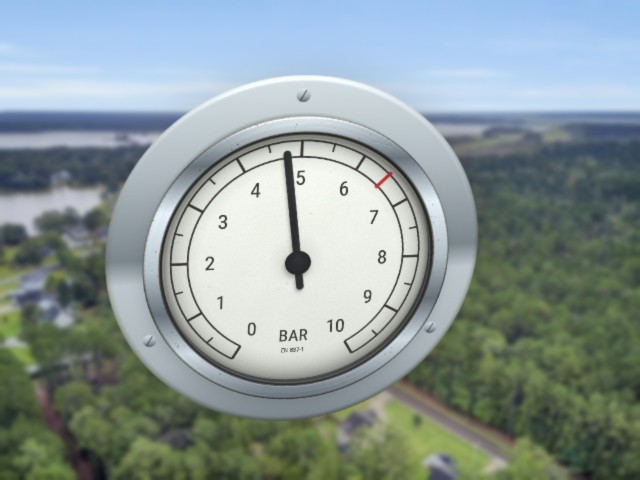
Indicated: 4.75 (bar)
